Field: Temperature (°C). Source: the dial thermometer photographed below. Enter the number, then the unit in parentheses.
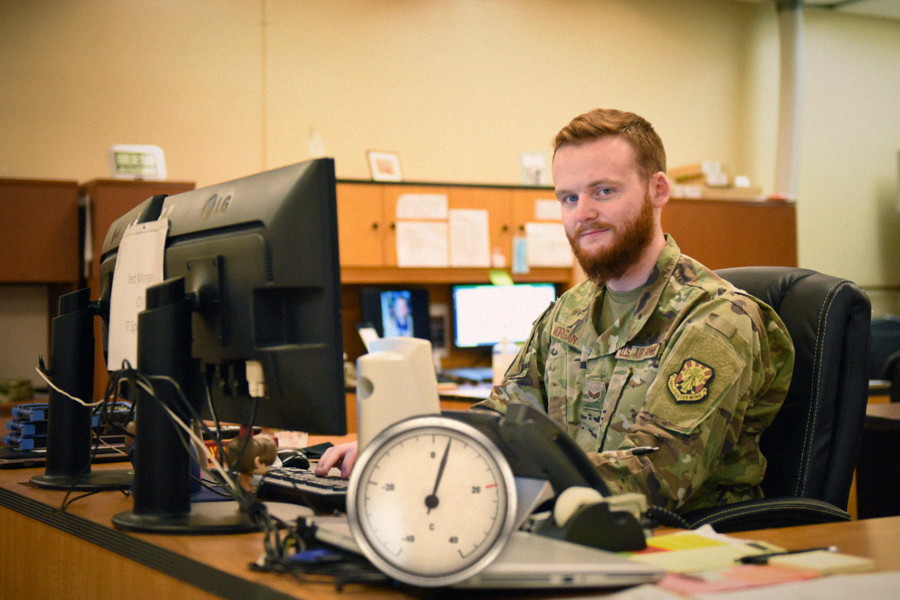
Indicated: 4 (°C)
